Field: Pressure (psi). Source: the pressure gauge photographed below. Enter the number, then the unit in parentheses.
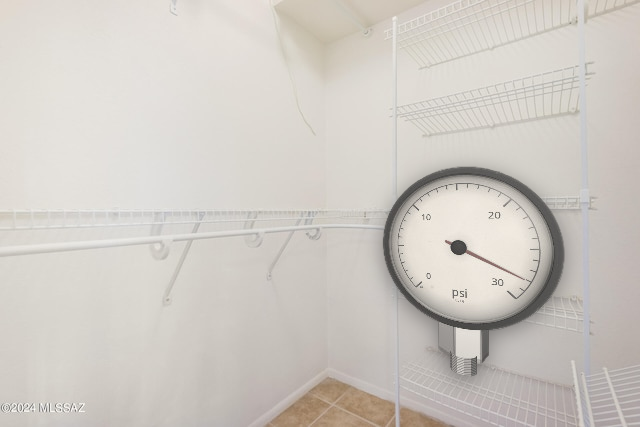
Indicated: 28 (psi)
